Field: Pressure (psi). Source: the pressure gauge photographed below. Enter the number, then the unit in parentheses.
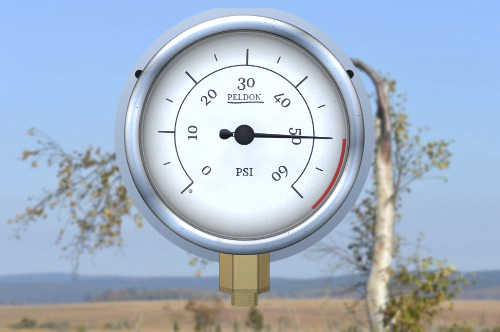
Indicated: 50 (psi)
